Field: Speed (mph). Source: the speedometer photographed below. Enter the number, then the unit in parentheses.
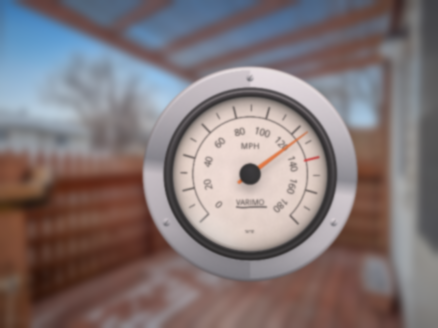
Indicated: 125 (mph)
